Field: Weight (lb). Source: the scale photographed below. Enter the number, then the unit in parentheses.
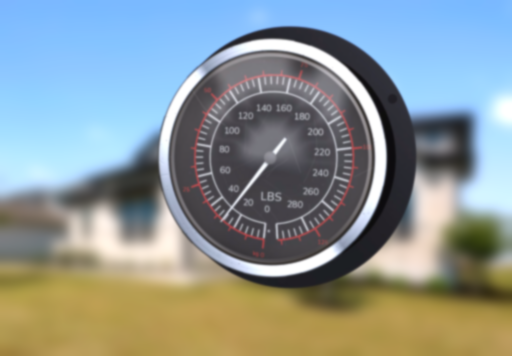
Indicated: 28 (lb)
